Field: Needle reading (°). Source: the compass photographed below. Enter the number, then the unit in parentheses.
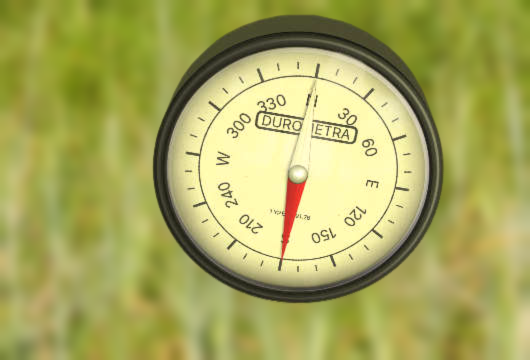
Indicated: 180 (°)
